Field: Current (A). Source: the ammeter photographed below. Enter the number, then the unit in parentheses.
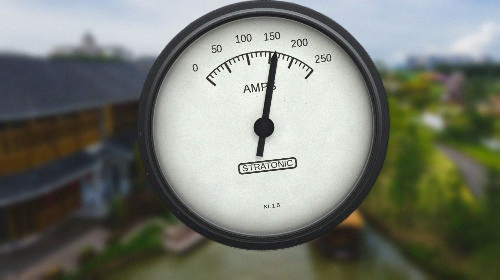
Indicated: 160 (A)
